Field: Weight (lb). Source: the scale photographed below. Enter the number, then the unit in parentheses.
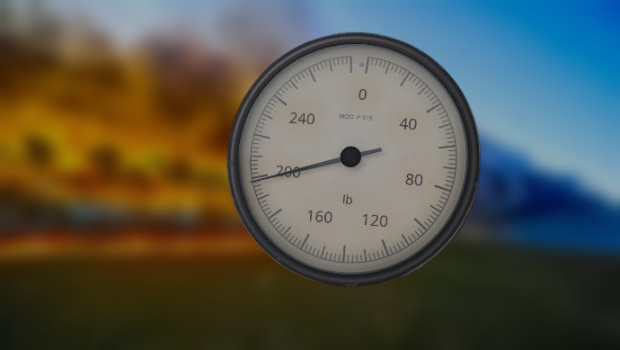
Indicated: 198 (lb)
